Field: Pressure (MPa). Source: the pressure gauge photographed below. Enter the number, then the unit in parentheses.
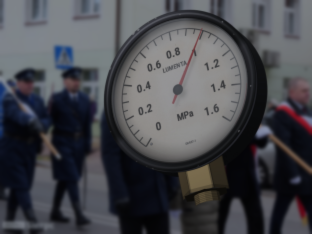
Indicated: 1 (MPa)
